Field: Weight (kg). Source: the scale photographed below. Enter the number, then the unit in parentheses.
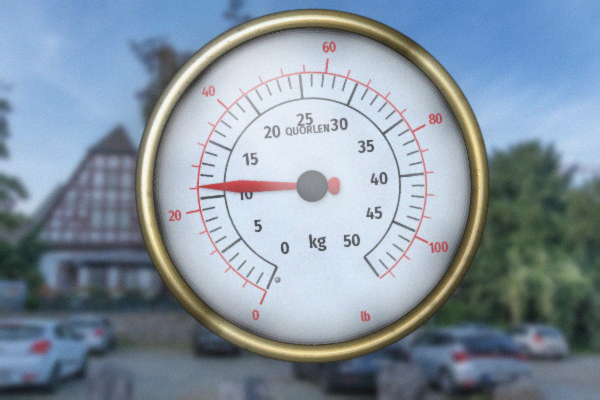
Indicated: 11 (kg)
